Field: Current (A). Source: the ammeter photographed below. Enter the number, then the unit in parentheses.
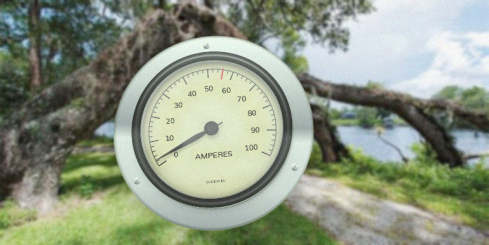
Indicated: 2 (A)
